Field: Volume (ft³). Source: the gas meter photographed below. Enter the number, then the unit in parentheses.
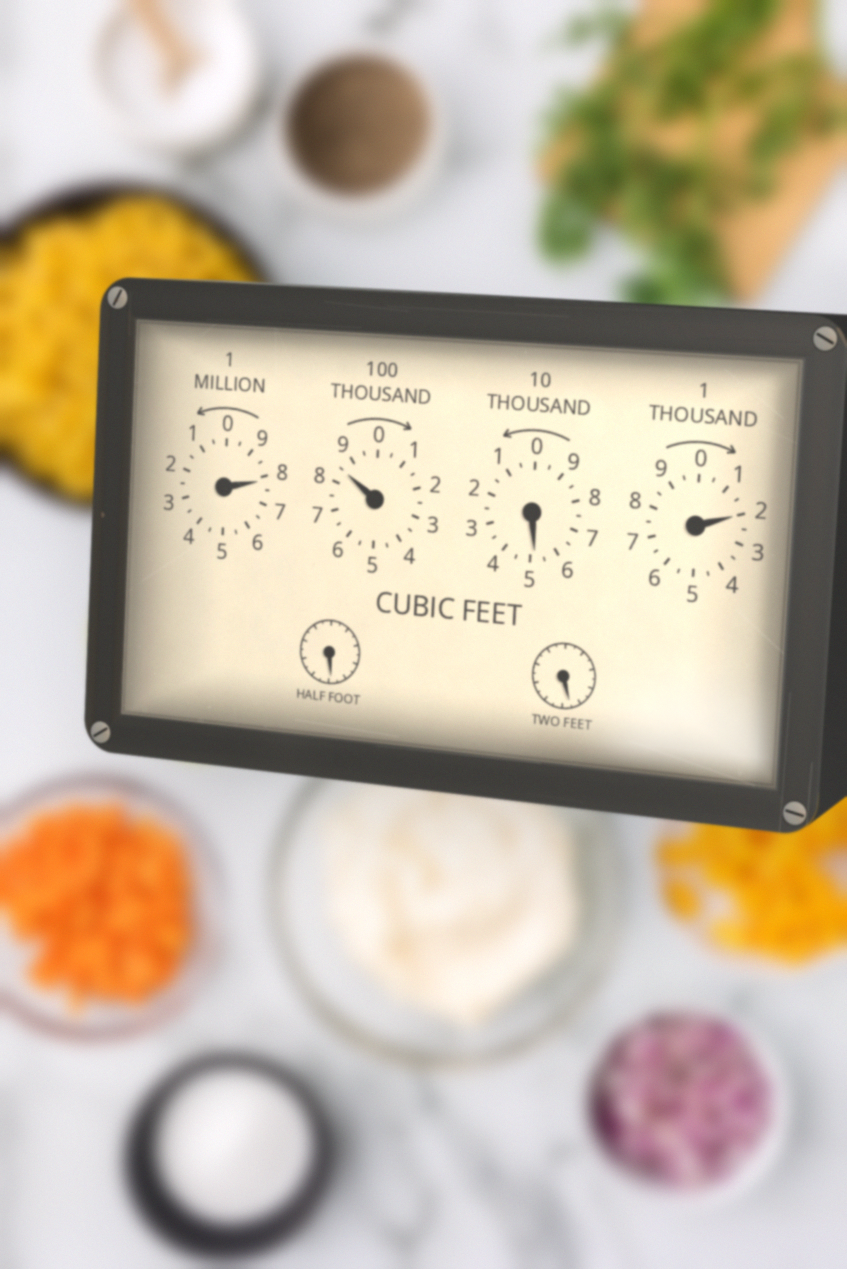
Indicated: 785200 (ft³)
